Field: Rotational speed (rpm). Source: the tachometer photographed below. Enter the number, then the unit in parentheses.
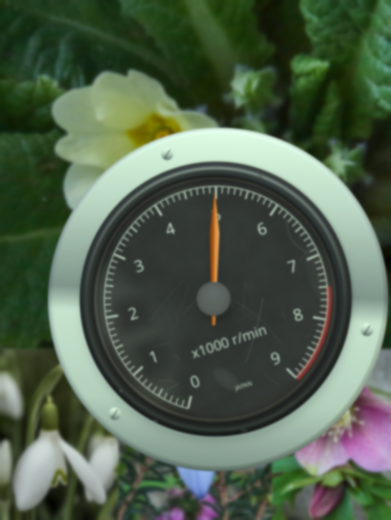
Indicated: 5000 (rpm)
